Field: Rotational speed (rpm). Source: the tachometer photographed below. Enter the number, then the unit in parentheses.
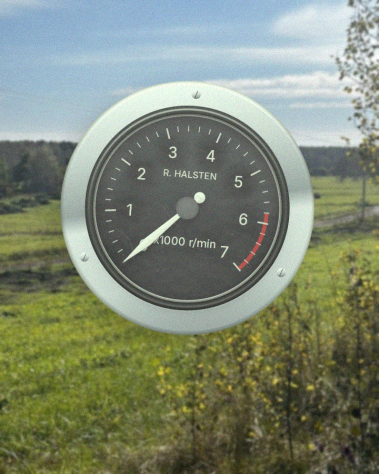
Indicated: 0 (rpm)
